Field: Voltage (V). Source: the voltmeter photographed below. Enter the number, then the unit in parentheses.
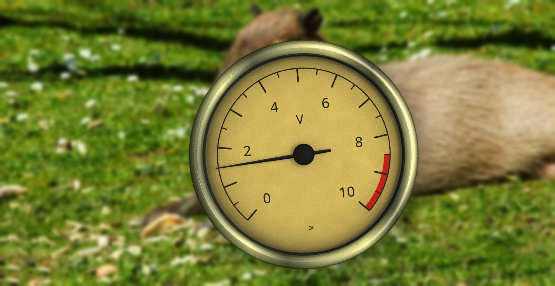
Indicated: 1.5 (V)
